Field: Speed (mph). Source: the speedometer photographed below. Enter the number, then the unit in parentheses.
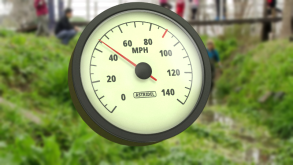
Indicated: 45 (mph)
